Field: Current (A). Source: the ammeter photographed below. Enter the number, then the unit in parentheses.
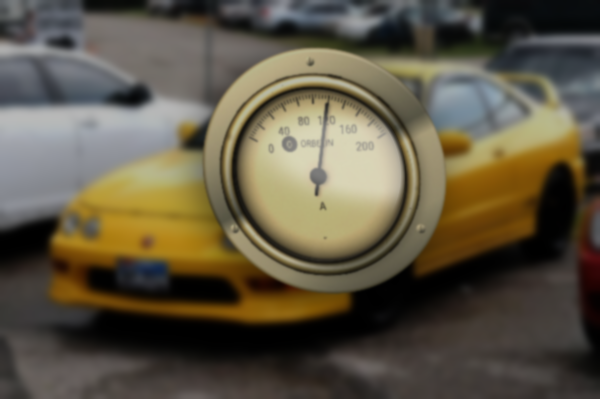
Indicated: 120 (A)
